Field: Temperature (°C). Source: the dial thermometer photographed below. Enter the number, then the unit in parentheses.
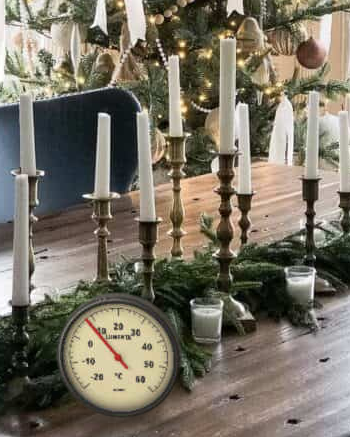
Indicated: 8 (°C)
